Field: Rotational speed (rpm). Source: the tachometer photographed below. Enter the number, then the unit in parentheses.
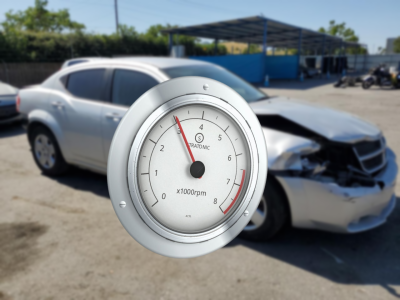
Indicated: 3000 (rpm)
